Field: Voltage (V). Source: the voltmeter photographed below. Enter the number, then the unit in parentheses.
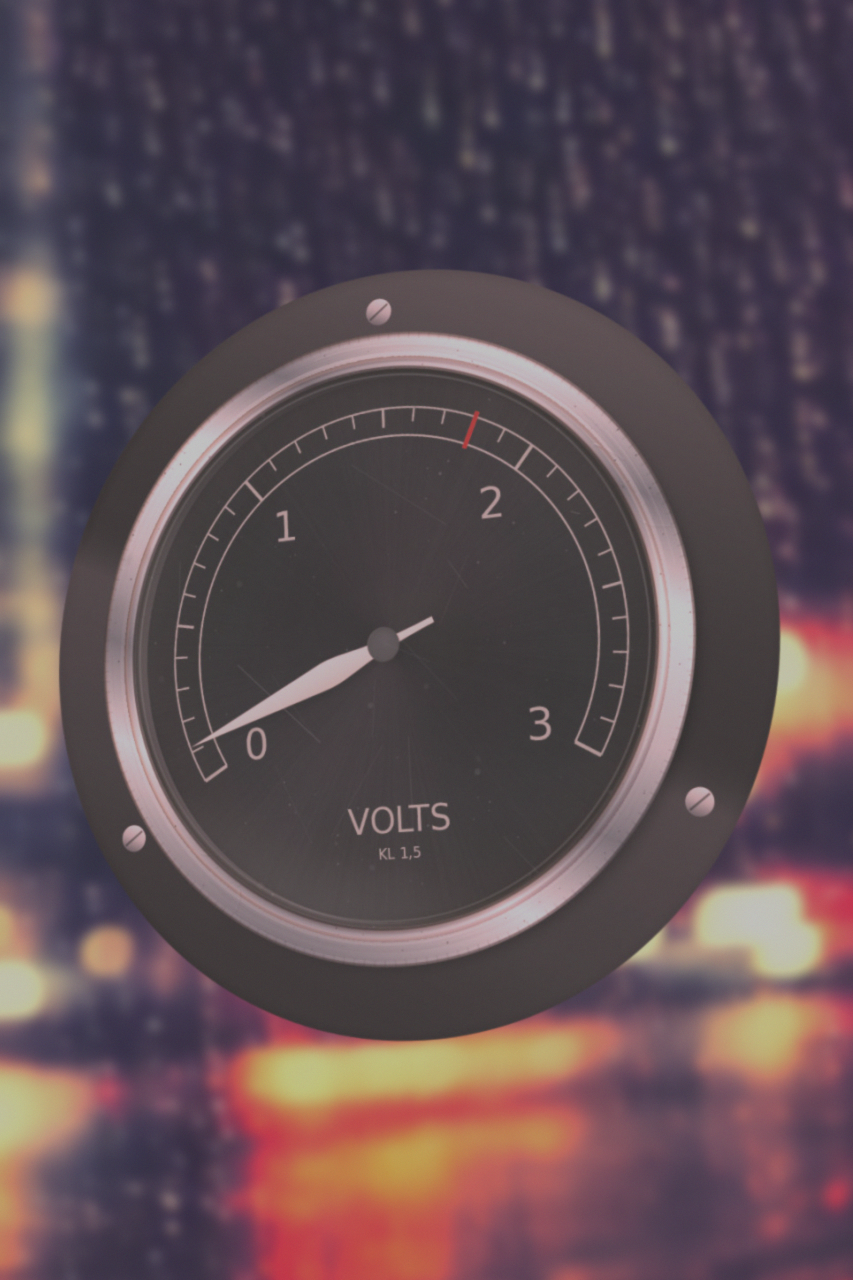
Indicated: 0.1 (V)
